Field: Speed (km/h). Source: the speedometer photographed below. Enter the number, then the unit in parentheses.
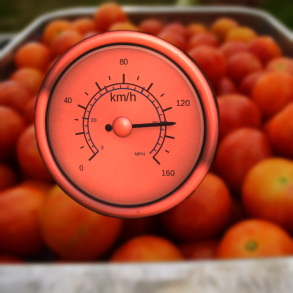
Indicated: 130 (km/h)
